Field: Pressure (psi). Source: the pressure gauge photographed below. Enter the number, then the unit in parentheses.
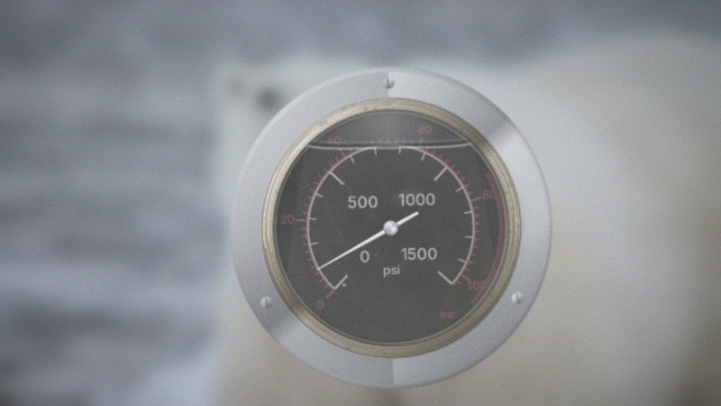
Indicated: 100 (psi)
